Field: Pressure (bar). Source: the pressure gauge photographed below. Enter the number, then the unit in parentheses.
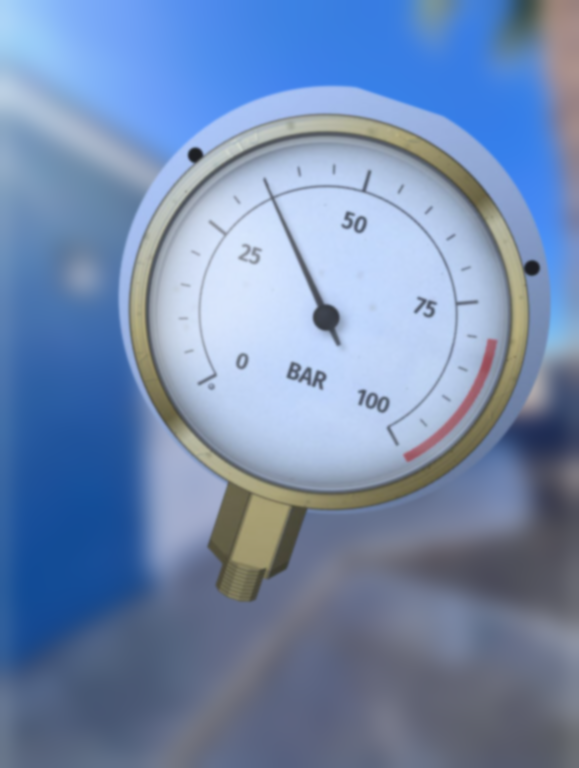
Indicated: 35 (bar)
